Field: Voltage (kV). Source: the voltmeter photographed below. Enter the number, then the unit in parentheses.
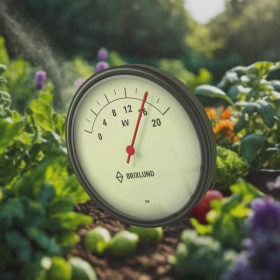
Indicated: 16 (kV)
